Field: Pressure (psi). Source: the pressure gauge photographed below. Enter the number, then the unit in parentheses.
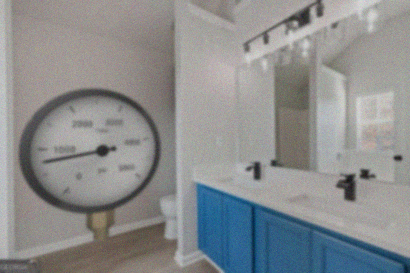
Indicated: 750 (psi)
